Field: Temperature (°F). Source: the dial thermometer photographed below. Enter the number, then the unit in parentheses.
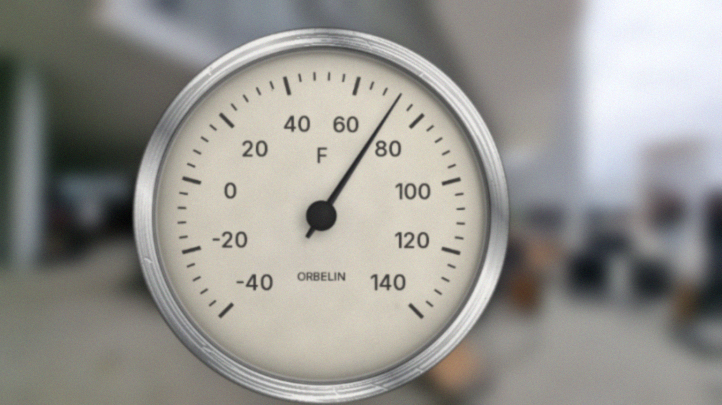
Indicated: 72 (°F)
